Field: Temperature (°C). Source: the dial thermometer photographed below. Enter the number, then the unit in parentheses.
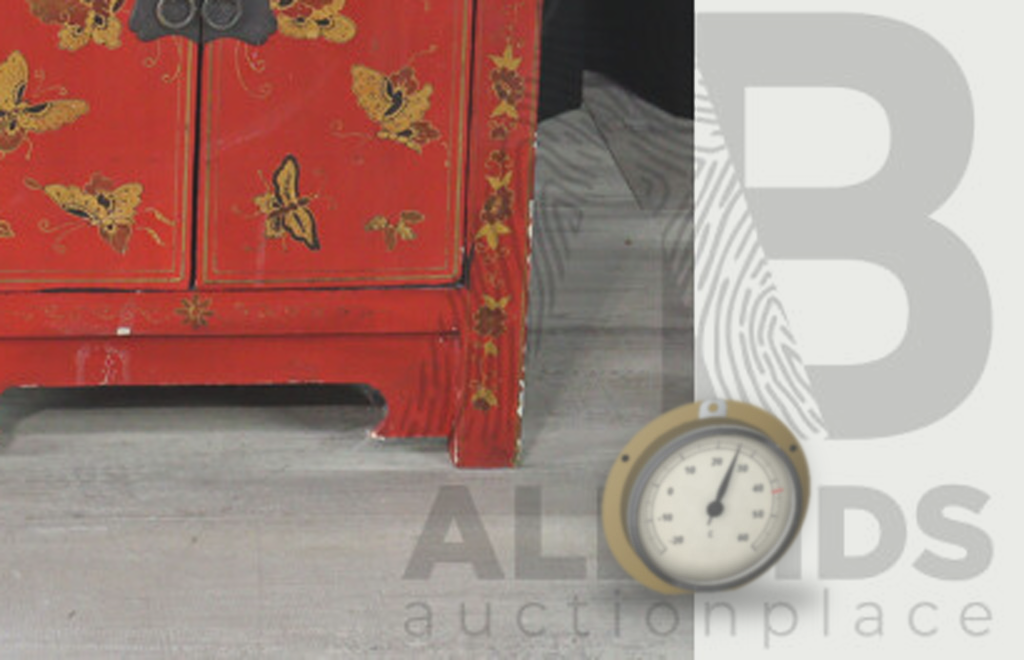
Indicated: 25 (°C)
